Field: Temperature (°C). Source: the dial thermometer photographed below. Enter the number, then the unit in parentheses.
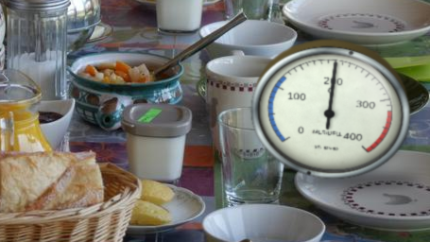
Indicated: 200 (°C)
